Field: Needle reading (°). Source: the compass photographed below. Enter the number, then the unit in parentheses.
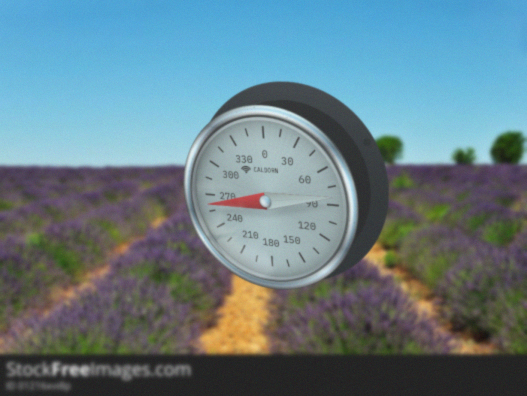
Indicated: 262.5 (°)
